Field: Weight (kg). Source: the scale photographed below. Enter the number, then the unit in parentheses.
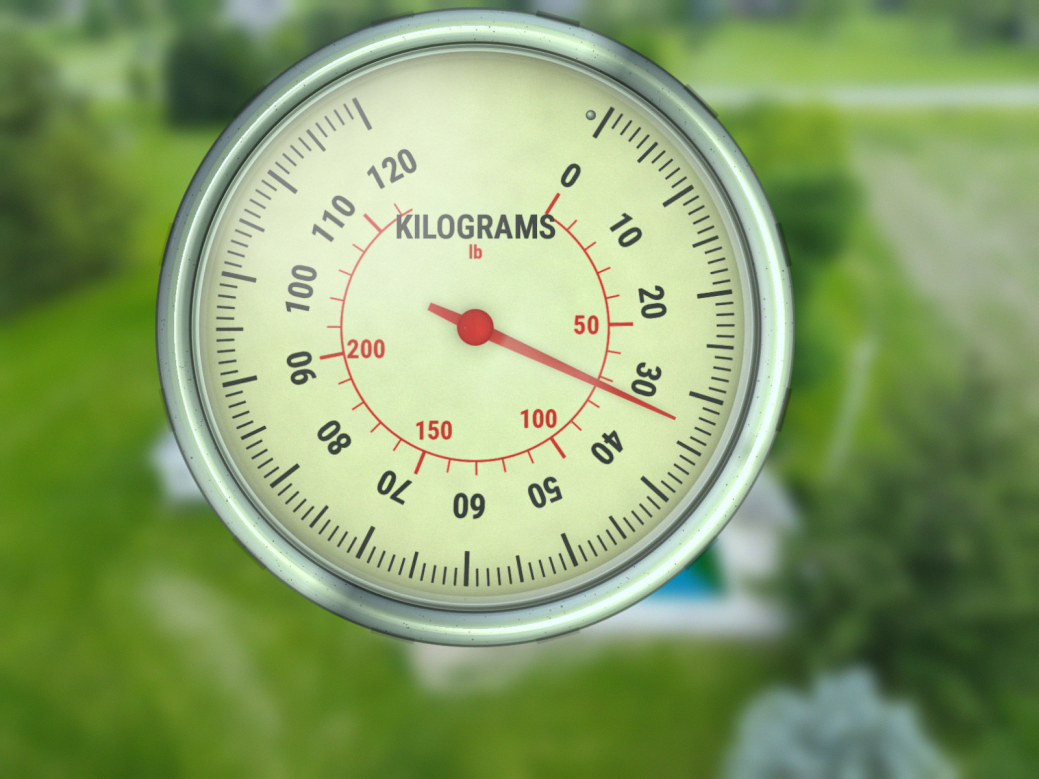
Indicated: 33 (kg)
